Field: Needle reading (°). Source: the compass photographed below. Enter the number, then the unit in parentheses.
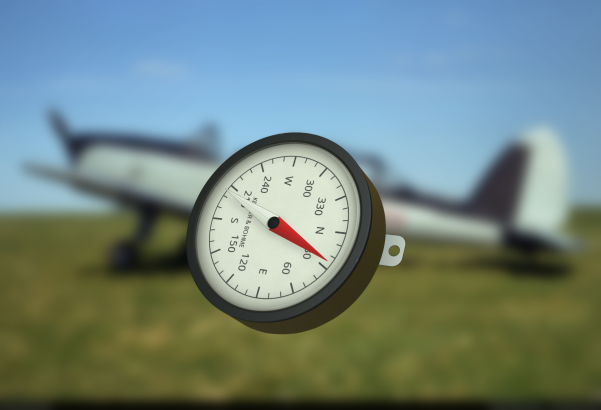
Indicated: 25 (°)
